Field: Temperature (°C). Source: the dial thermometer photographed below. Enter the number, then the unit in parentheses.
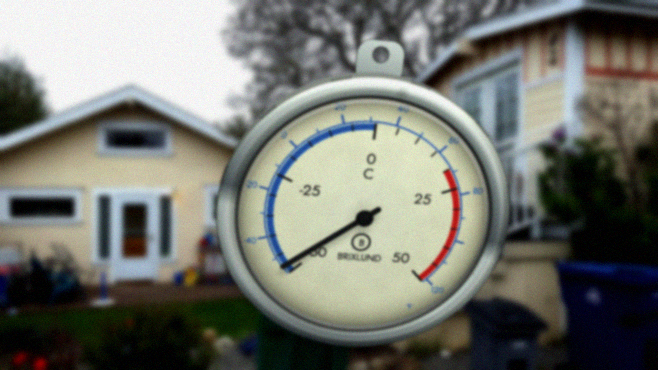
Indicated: -47.5 (°C)
